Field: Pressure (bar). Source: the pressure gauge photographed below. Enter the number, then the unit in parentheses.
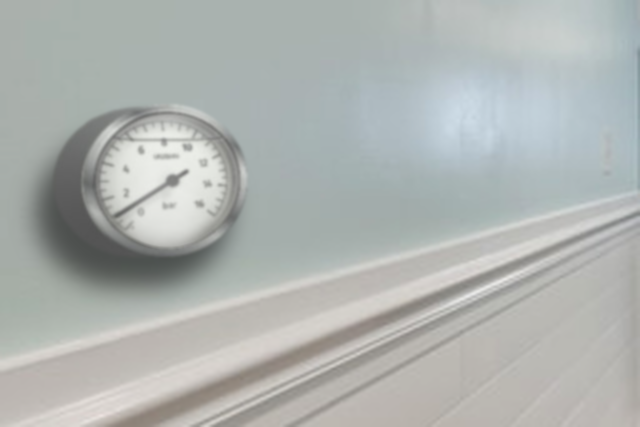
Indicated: 1 (bar)
